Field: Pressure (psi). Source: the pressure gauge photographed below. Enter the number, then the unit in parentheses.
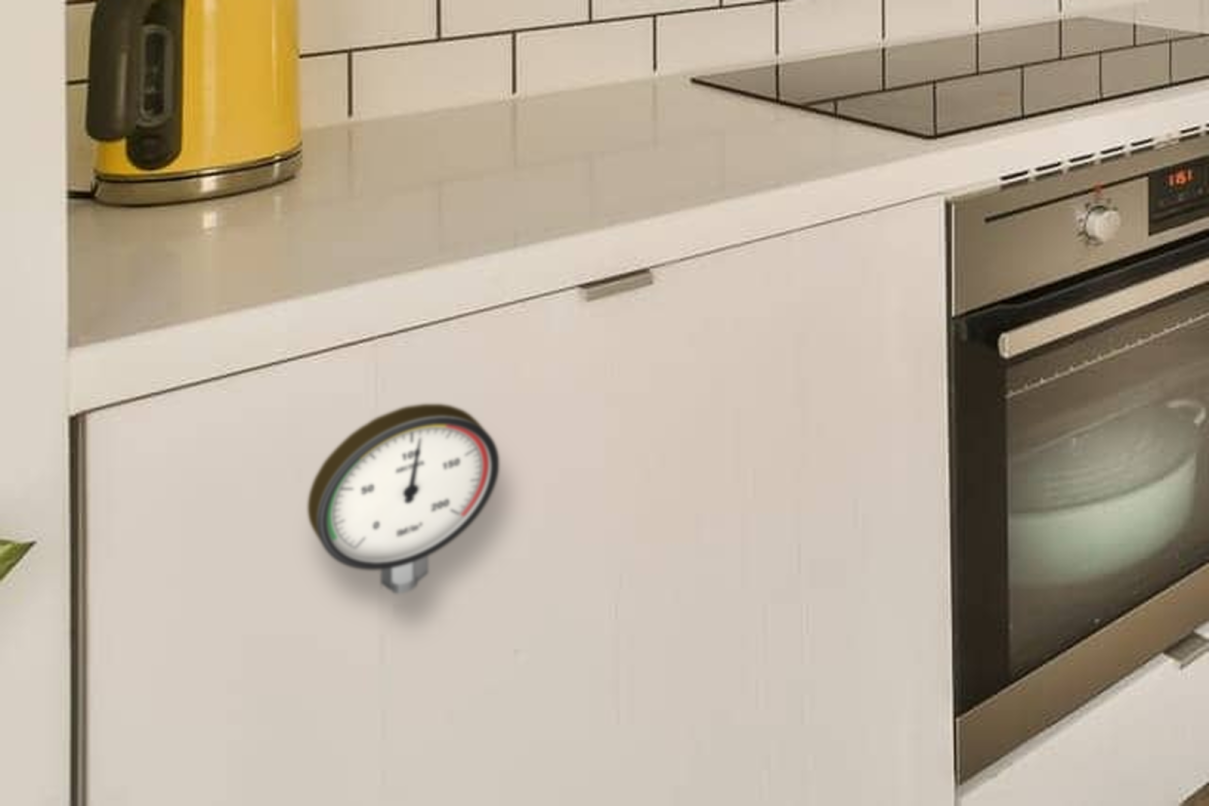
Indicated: 105 (psi)
